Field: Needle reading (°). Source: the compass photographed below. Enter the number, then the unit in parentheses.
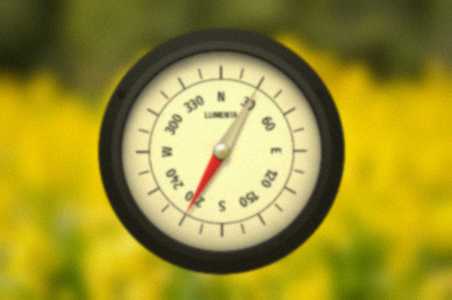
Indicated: 210 (°)
